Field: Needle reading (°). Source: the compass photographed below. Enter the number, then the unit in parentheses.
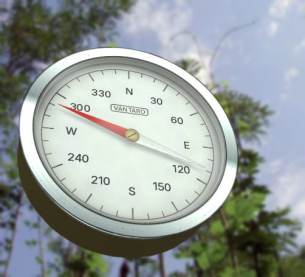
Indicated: 290 (°)
